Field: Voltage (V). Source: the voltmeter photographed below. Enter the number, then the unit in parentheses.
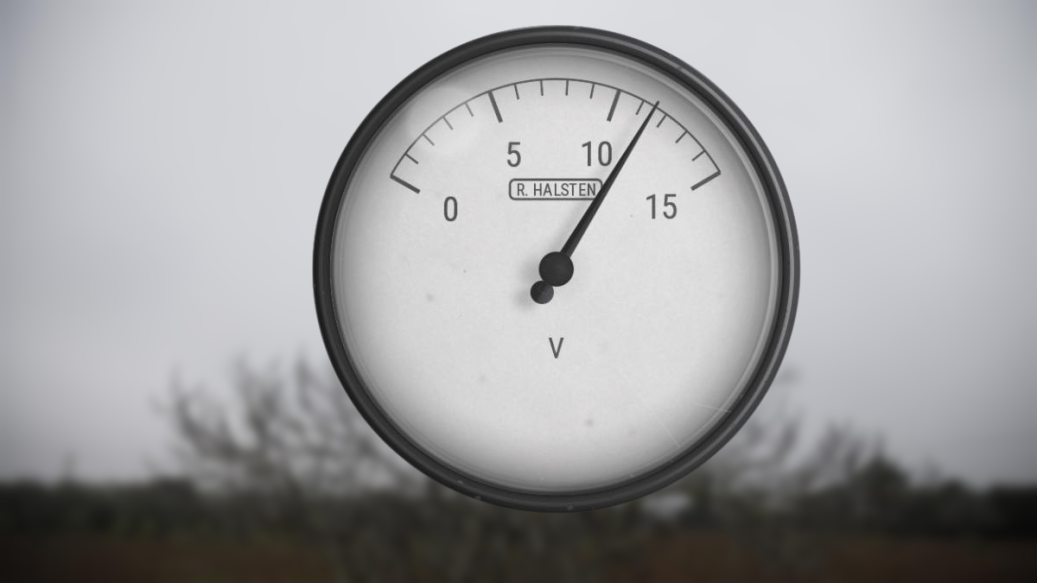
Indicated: 11.5 (V)
